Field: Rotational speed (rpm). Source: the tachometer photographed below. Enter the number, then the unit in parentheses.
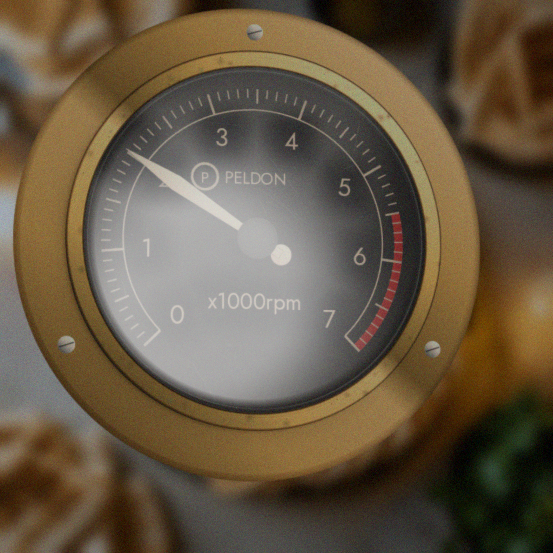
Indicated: 2000 (rpm)
